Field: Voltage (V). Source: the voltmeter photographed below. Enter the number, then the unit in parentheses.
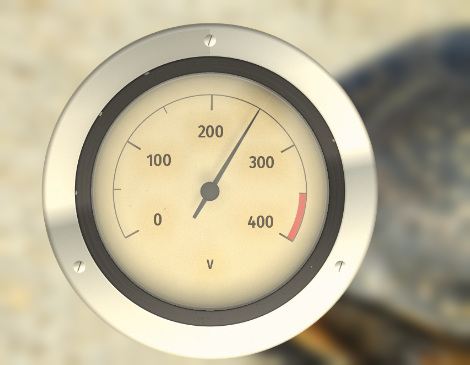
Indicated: 250 (V)
